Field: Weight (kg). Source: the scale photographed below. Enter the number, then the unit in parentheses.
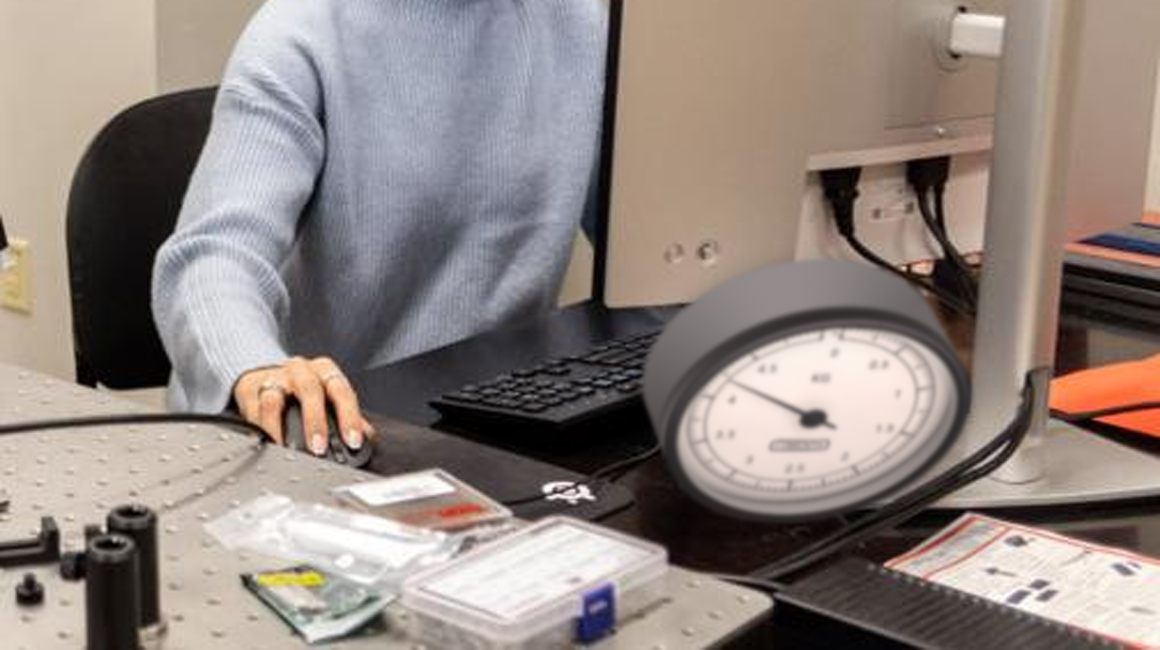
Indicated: 4.25 (kg)
